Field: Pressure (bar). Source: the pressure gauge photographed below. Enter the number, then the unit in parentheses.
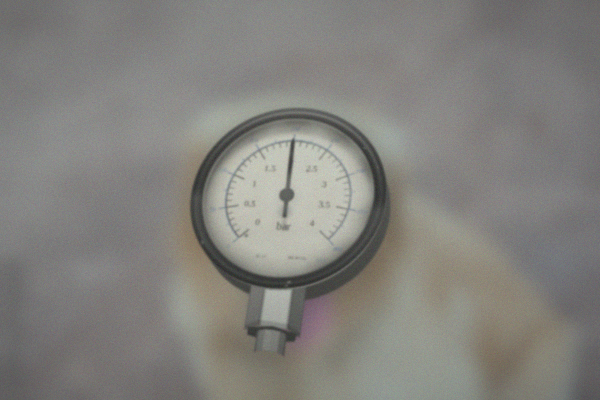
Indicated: 2 (bar)
